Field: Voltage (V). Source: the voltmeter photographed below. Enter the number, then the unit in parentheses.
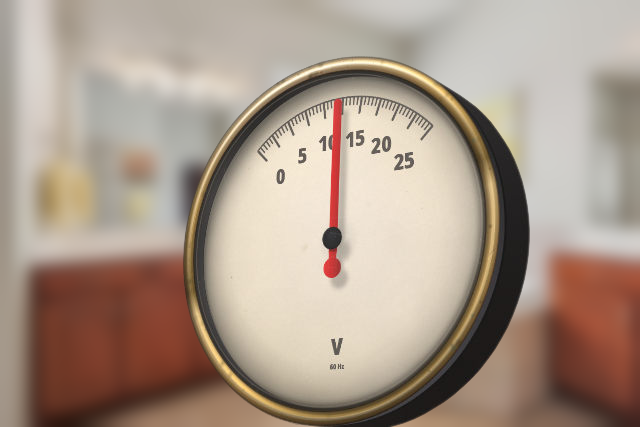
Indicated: 12.5 (V)
